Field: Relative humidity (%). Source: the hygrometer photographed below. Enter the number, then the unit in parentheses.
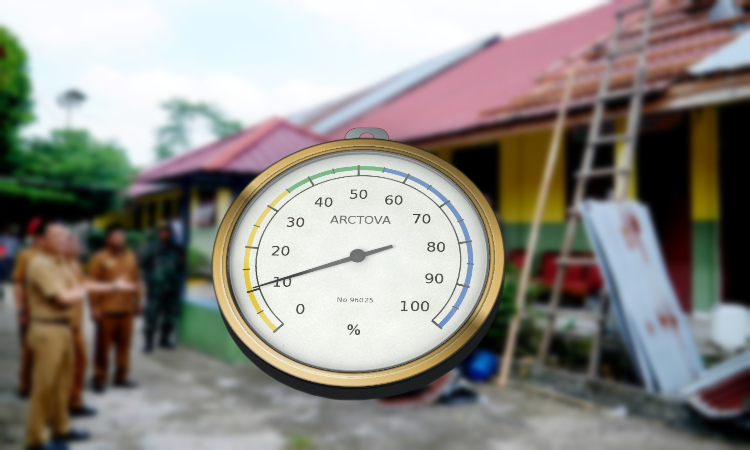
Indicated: 10 (%)
